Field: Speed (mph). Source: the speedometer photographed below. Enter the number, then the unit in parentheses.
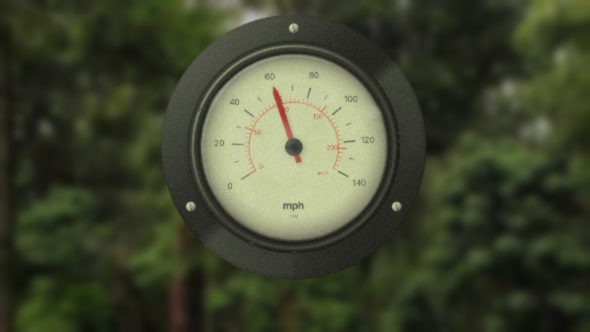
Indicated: 60 (mph)
